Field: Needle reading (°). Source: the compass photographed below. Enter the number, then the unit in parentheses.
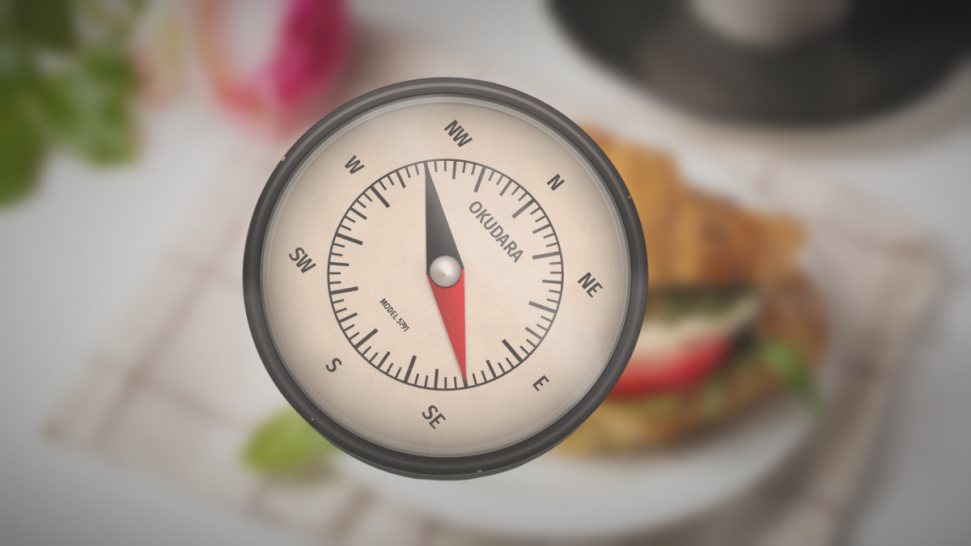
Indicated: 120 (°)
